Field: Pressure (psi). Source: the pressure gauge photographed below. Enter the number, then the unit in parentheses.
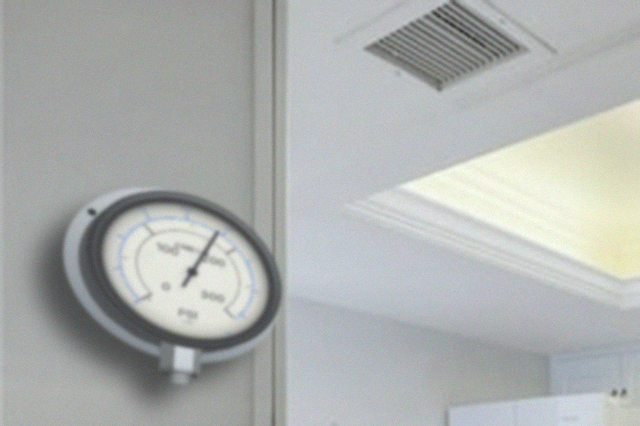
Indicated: 175 (psi)
